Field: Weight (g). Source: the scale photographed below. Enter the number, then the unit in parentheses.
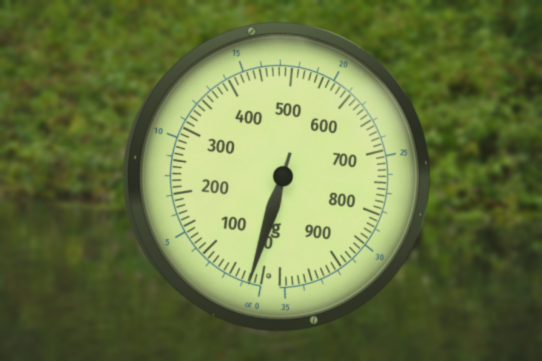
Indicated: 20 (g)
